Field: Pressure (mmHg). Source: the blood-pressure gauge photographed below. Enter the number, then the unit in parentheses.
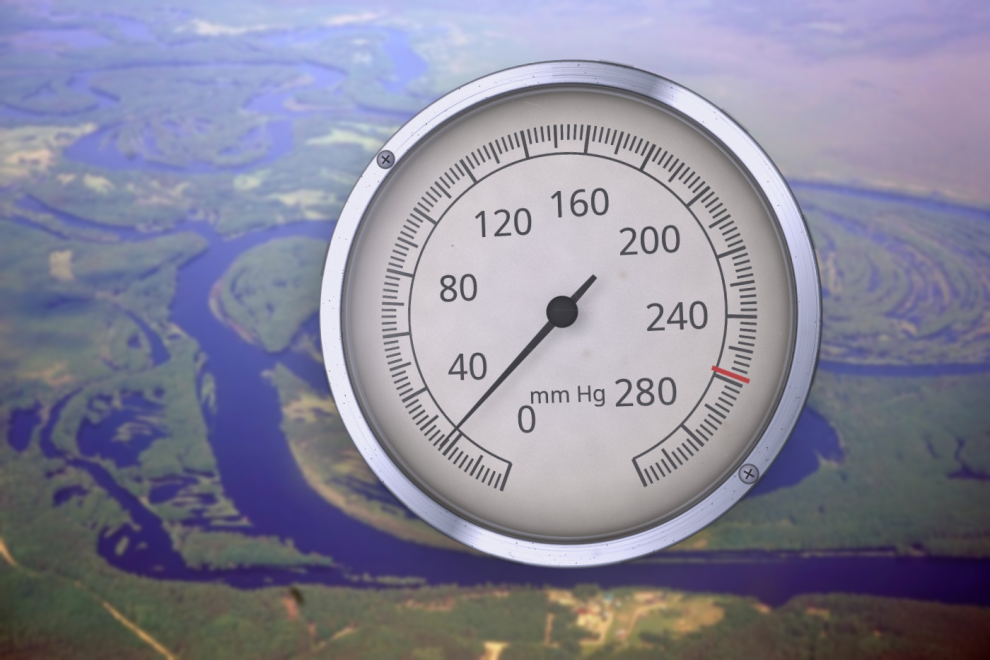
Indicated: 22 (mmHg)
